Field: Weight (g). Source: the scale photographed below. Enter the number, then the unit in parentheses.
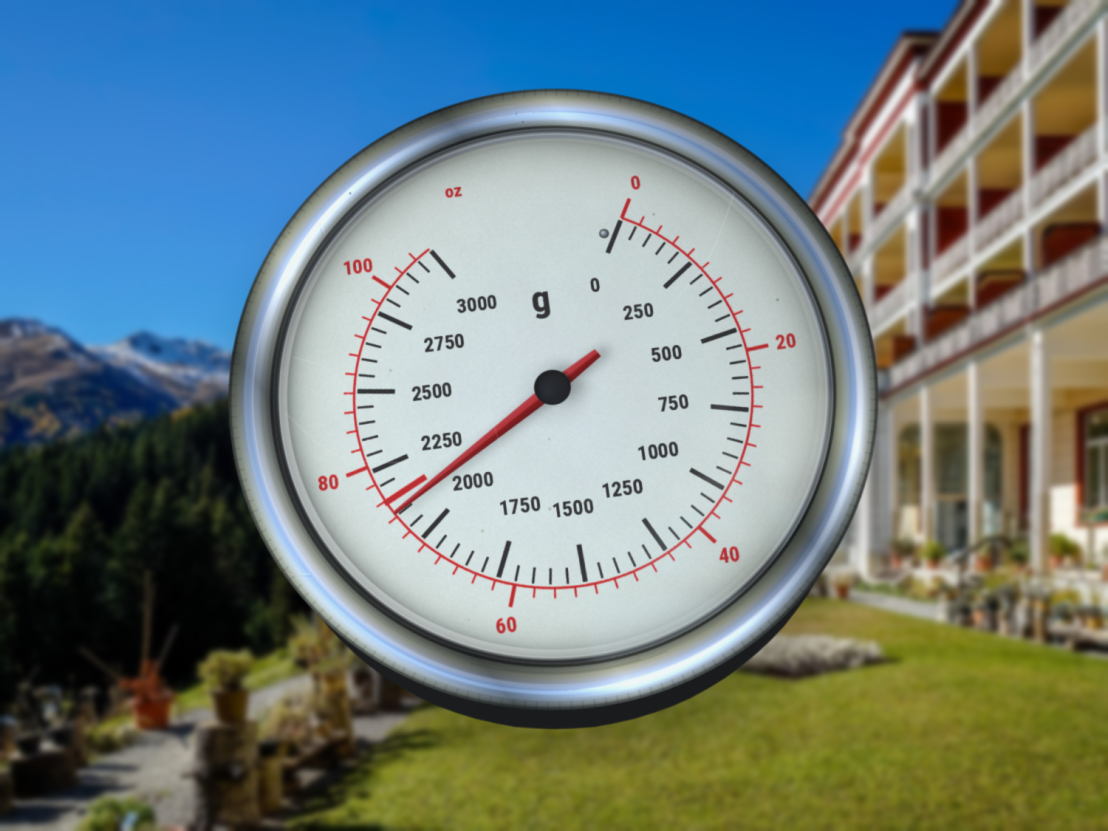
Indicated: 2100 (g)
